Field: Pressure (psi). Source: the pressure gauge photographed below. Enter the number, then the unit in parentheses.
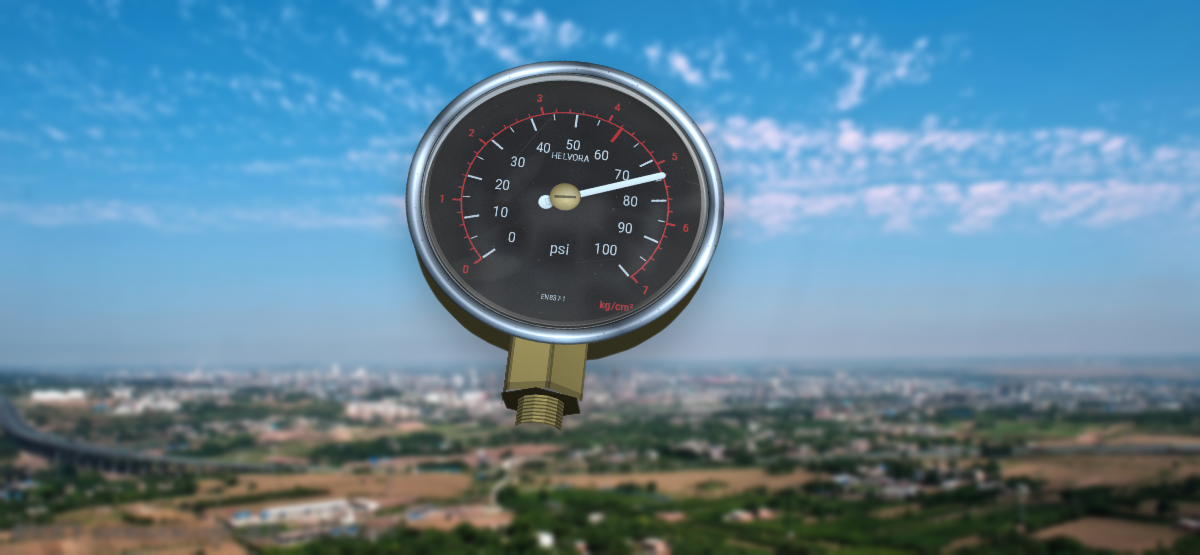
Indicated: 75 (psi)
